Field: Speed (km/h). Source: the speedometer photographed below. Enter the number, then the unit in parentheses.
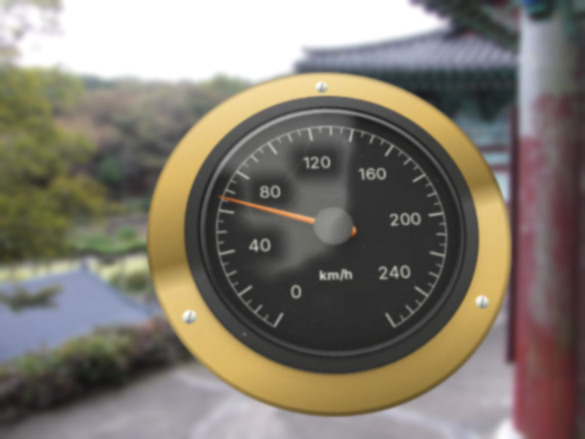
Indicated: 65 (km/h)
